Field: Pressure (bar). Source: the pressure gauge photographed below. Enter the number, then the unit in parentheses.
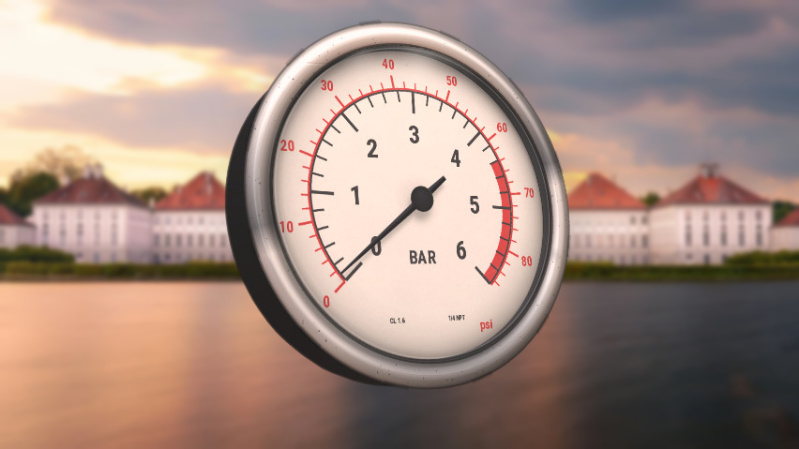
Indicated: 0.1 (bar)
